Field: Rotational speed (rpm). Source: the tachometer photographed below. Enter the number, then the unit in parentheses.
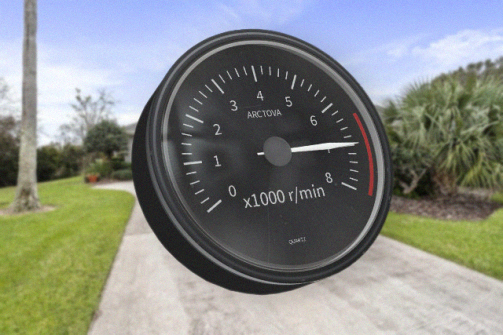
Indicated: 7000 (rpm)
